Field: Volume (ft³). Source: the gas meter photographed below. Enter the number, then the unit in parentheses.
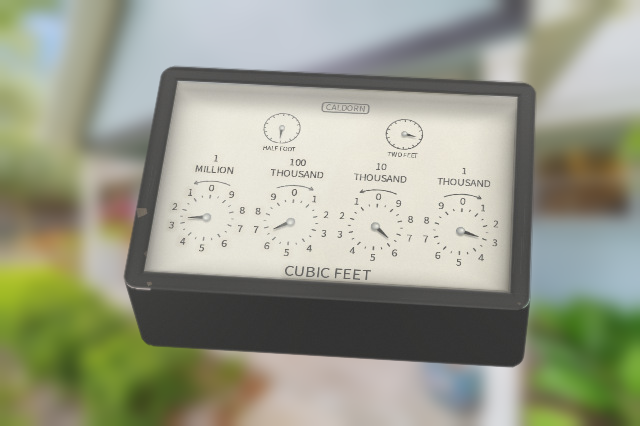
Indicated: 266300 (ft³)
